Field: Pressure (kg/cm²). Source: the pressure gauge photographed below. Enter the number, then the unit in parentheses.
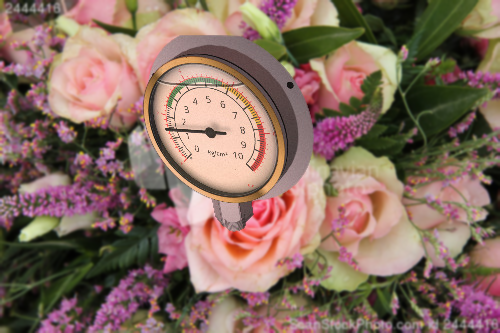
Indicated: 1.5 (kg/cm²)
